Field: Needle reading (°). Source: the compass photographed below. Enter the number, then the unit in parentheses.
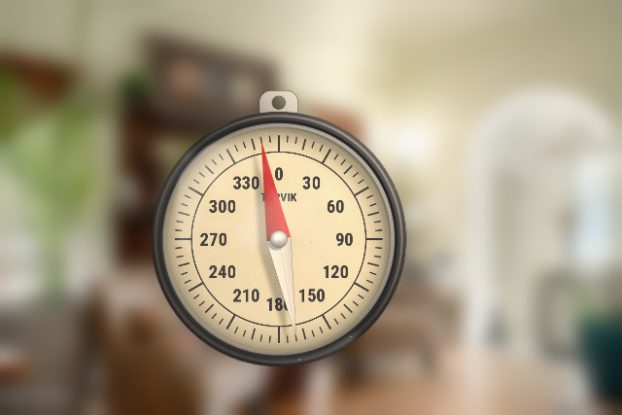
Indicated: 350 (°)
